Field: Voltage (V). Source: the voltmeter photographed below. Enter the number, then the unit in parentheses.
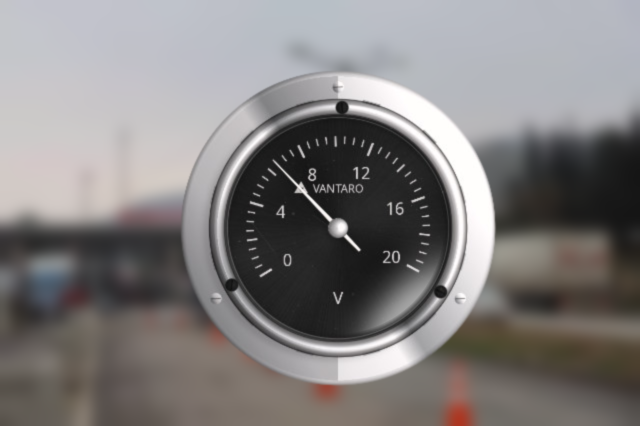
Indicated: 6.5 (V)
